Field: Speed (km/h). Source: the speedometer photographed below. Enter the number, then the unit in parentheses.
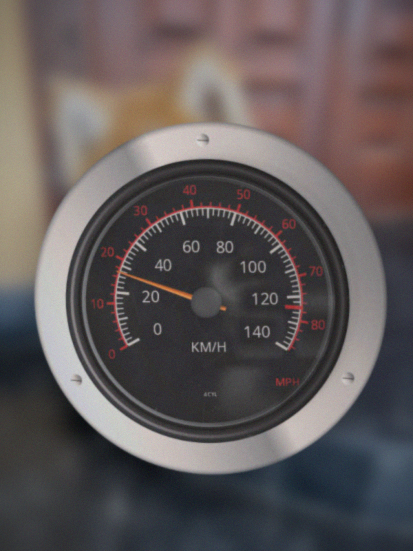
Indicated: 28 (km/h)
